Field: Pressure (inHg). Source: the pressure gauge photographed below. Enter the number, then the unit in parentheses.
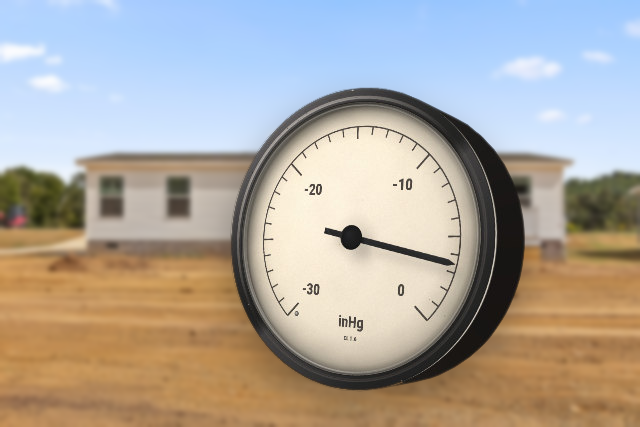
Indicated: -3.5 (inHg)
